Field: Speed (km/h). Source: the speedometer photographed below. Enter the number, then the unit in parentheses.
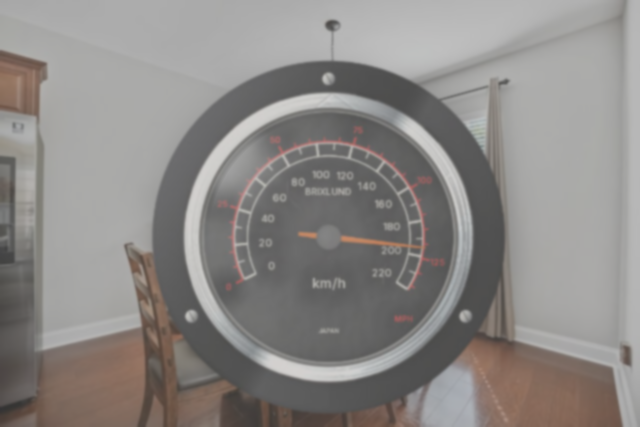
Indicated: 195 (km/h)
